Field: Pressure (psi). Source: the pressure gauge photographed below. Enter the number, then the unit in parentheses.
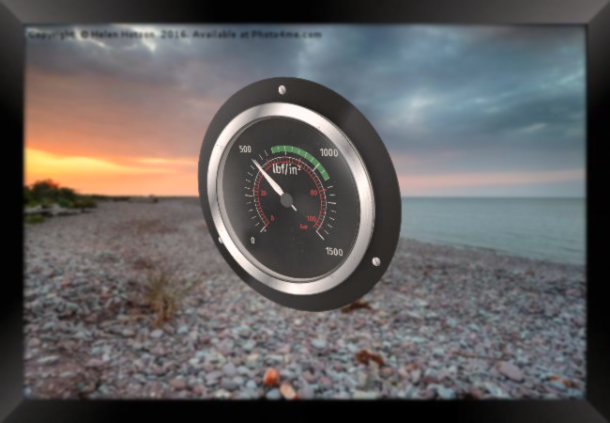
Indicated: 500 (psi)
